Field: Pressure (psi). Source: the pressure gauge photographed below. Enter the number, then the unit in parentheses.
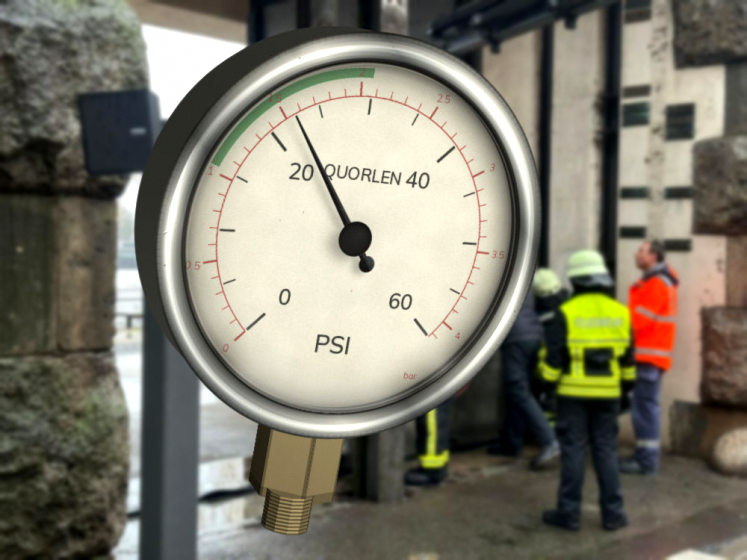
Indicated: 22.5 (psi)
